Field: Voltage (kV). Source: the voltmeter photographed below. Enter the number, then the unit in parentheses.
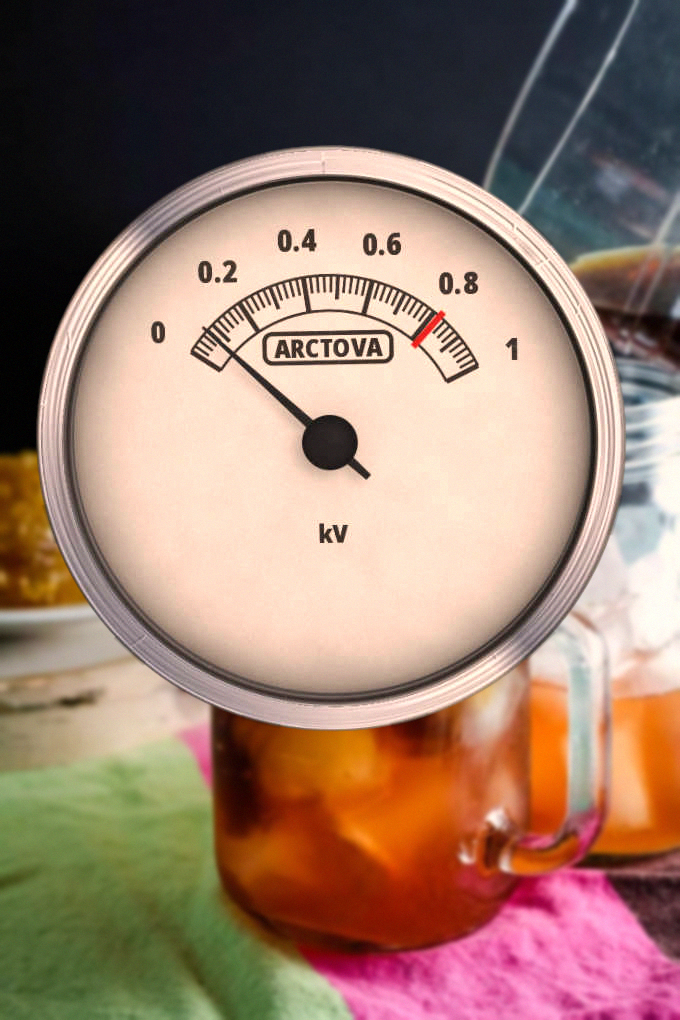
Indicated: 0.08 (kV)
